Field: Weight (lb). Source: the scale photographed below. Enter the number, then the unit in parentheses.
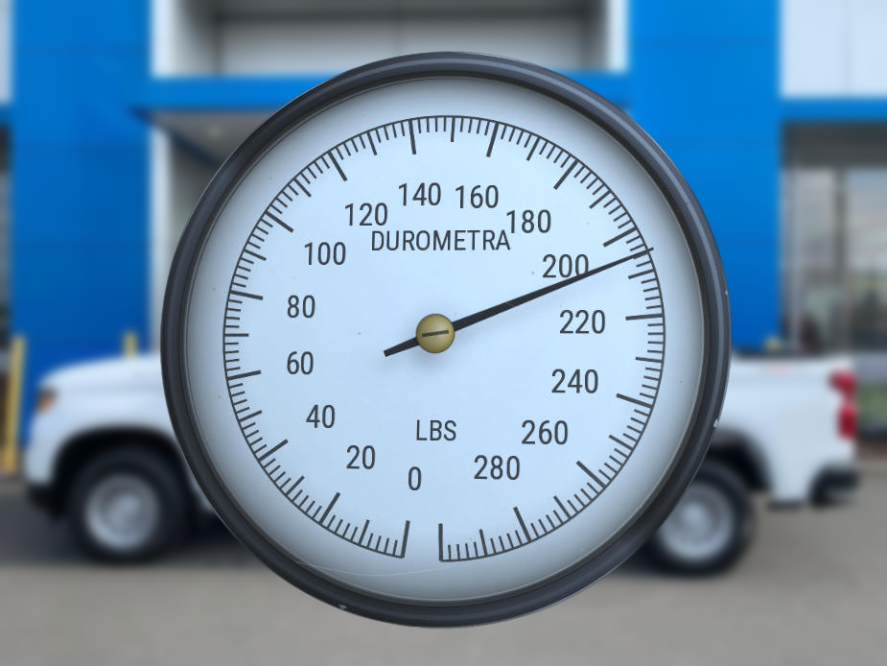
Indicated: 206 (lb)
